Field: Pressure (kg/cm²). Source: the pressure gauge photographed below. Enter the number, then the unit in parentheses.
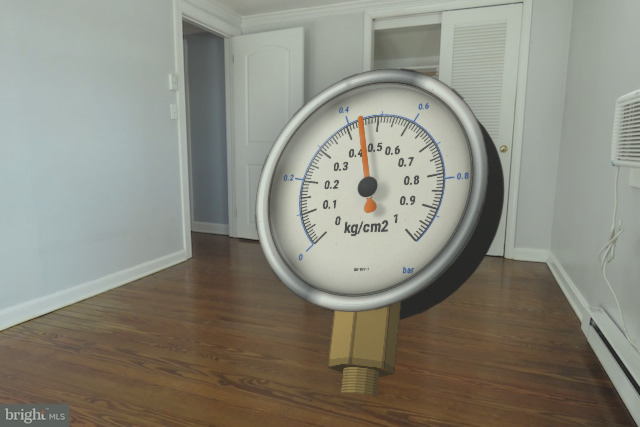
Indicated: 0.45 (kg/cm²)
